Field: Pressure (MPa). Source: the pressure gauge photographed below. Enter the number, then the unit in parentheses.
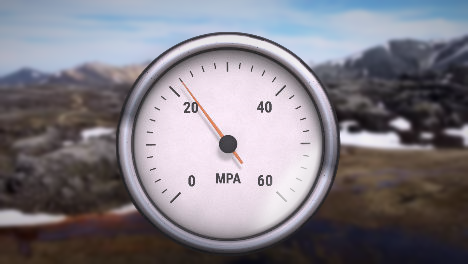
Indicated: 22 (MPa)
